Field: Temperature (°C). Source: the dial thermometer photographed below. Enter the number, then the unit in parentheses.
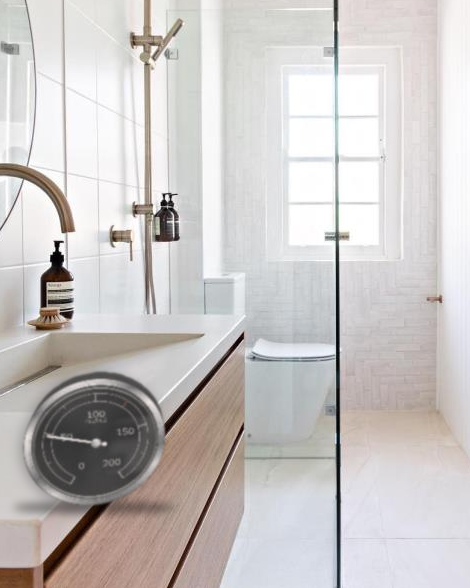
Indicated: 50 (°C)
